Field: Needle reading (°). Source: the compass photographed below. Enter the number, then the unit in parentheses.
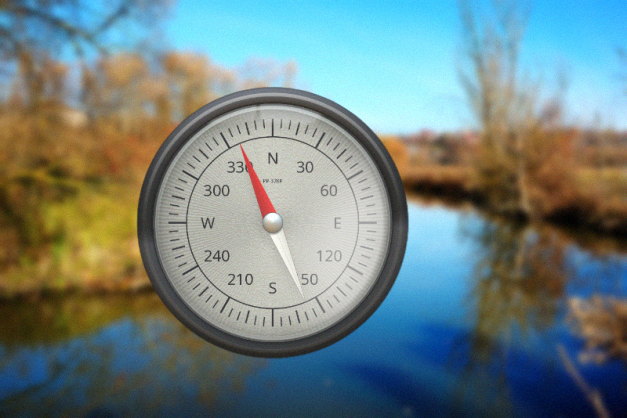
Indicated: 337.5 (°)
